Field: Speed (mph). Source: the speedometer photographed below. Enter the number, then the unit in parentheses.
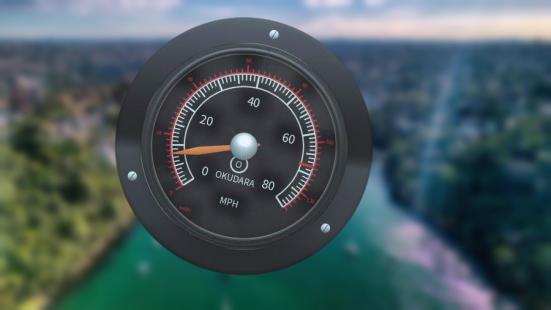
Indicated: 8 (mph)
